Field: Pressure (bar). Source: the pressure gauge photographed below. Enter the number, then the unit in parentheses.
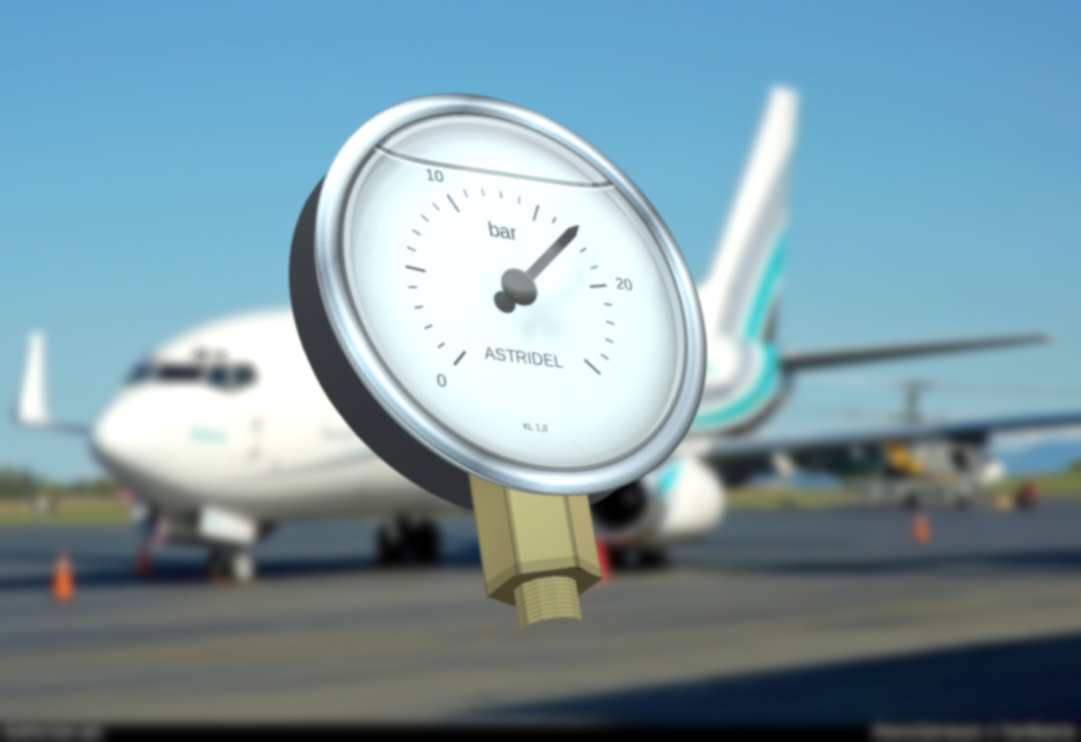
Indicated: 17 (bar)
